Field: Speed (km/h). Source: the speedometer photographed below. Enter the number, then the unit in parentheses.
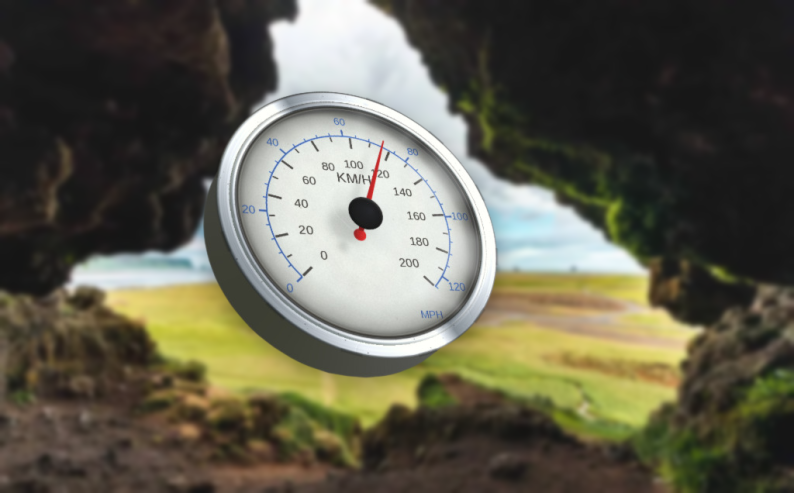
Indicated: 115 (km/h)
